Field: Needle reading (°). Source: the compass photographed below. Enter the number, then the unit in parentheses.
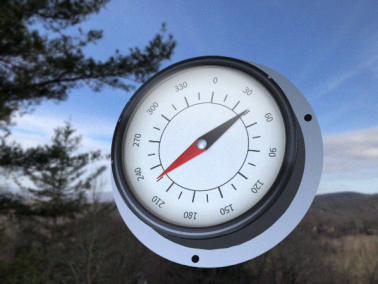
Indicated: 225 (°)
